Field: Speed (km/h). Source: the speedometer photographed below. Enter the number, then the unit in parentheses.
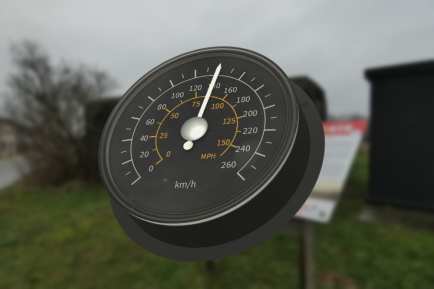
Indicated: 140 (km/h)
